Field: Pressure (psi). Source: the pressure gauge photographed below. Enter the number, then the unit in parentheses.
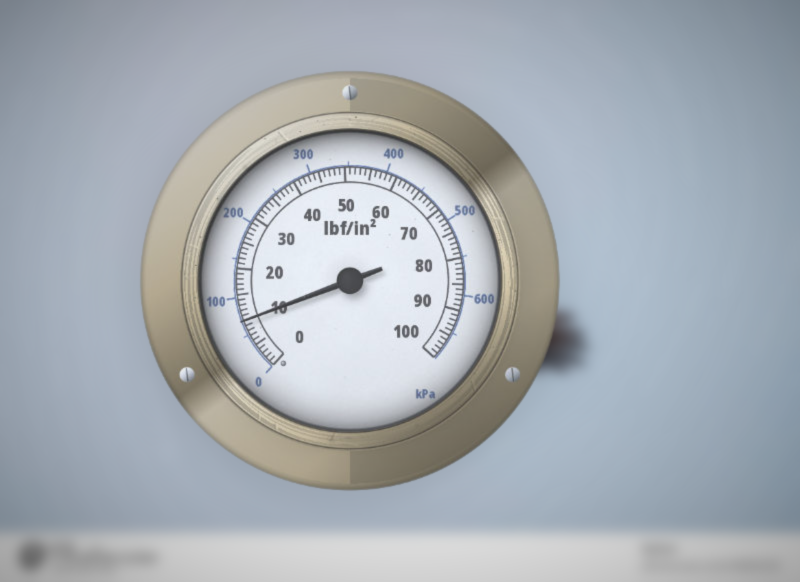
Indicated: 10 (psi)
